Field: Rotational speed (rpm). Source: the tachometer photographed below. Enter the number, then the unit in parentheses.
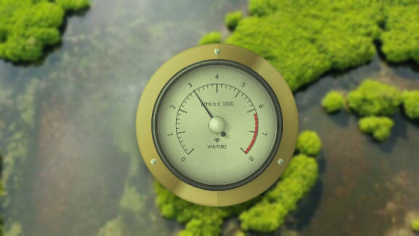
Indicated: 3000 (rpm)
